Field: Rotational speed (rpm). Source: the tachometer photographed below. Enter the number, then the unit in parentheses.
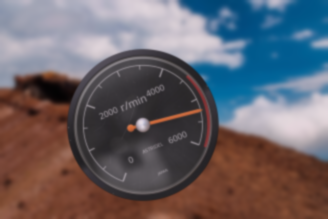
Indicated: 5250 (rpm)
